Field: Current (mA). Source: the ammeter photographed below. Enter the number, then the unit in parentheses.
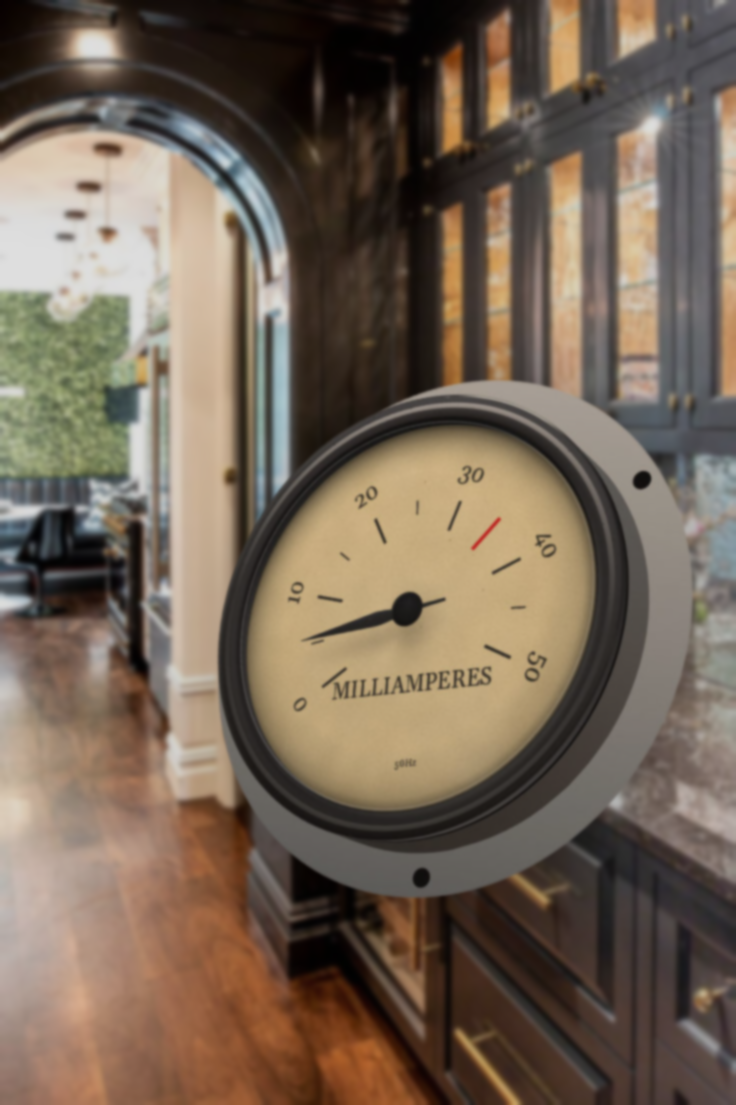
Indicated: 5 (mA)
